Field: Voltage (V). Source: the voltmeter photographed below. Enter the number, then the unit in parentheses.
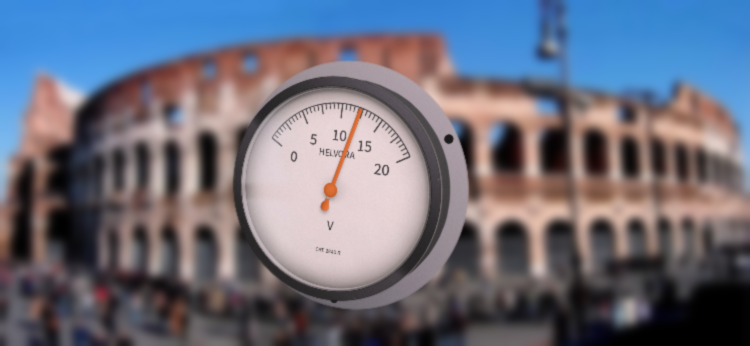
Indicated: 12.5 (V)
